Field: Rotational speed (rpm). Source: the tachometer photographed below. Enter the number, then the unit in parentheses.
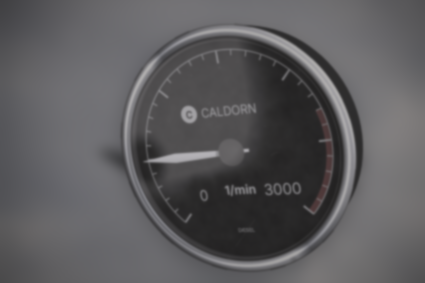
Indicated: 500 (rpm)
